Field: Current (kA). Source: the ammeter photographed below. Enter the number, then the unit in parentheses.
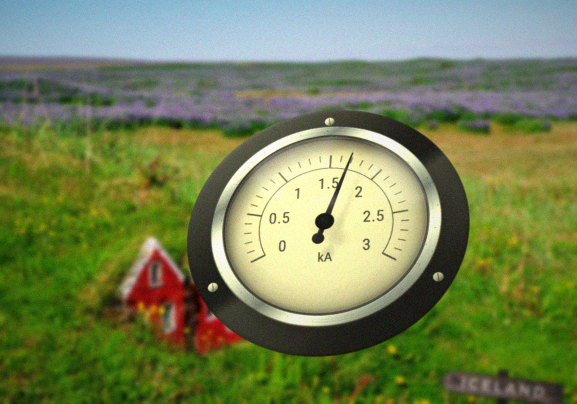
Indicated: 1.7 (kA)
